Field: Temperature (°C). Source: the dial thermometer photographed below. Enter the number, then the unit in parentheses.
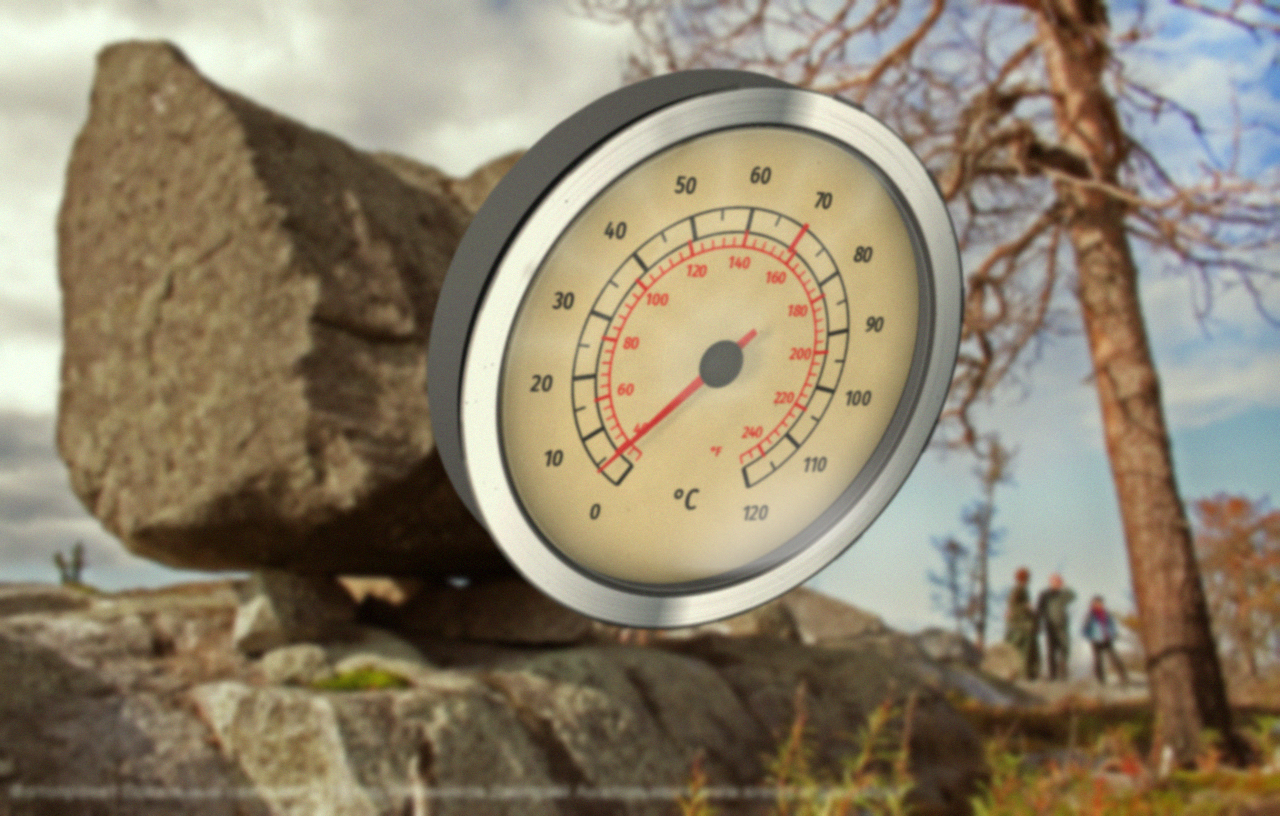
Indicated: 5 (°C)
